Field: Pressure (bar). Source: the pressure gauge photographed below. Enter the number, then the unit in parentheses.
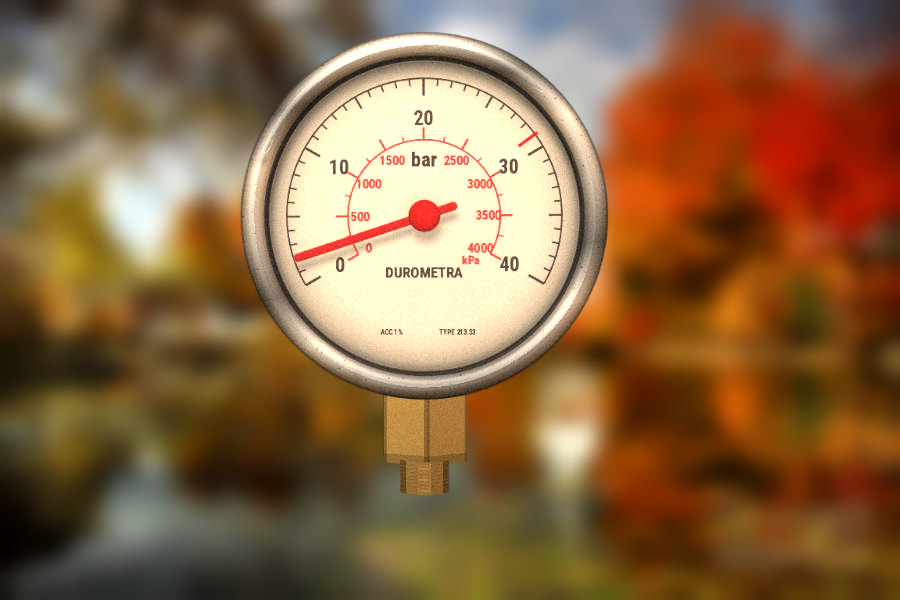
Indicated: 2 (bar)
